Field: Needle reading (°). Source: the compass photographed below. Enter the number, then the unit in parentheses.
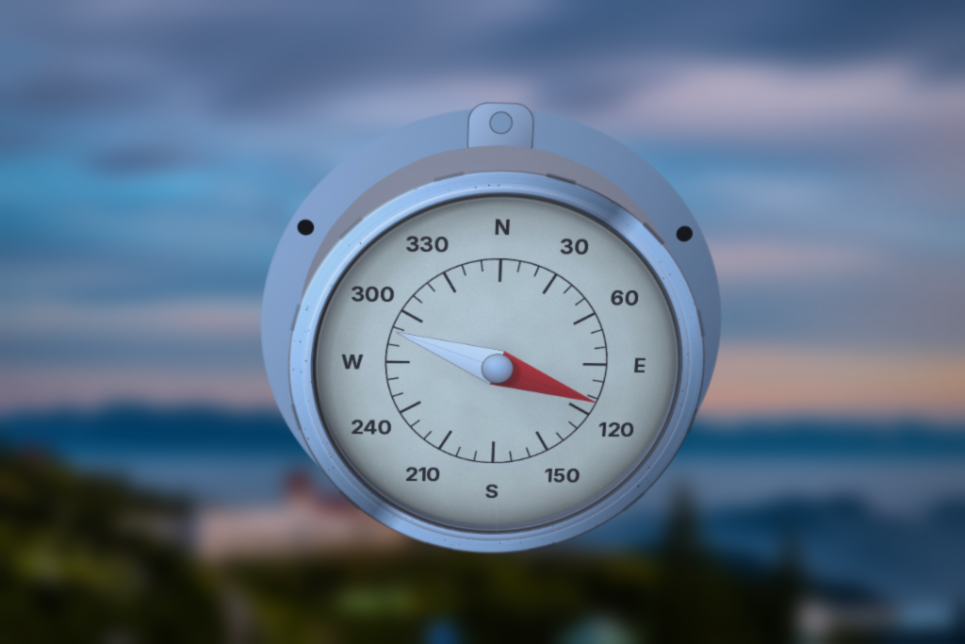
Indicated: 110 (°)
